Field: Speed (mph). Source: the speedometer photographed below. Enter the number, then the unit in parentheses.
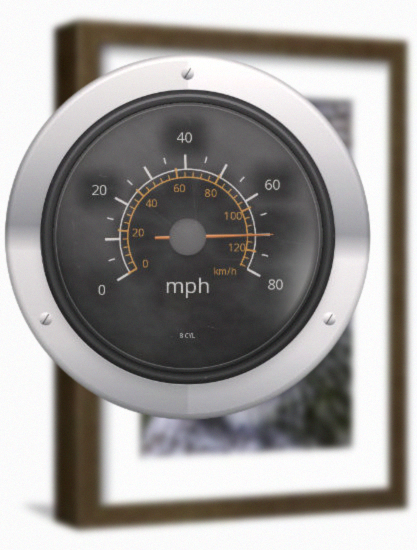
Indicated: 70 (mph)
